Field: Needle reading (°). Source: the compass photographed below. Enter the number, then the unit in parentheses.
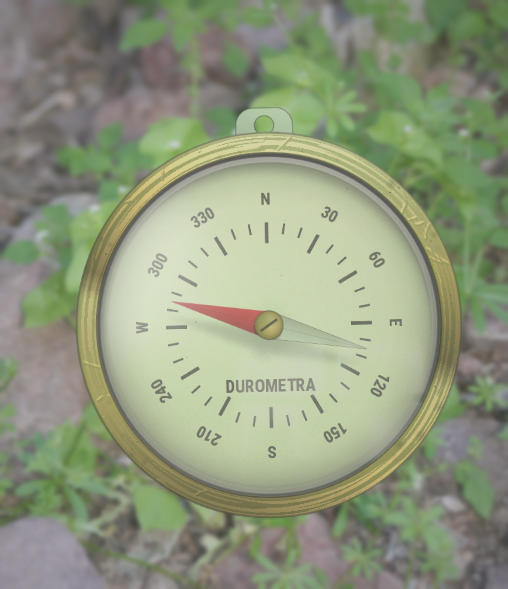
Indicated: 285 (°)
